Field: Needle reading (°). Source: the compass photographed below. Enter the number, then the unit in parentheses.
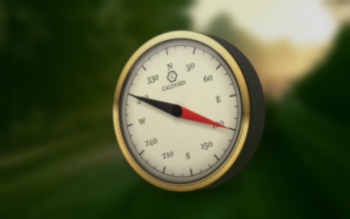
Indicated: 120 (°)
